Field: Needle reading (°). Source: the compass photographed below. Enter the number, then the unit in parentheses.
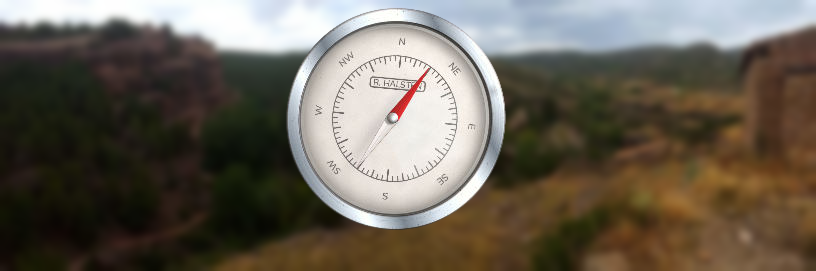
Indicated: 30 (°)
